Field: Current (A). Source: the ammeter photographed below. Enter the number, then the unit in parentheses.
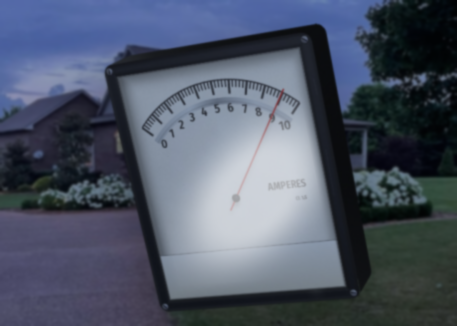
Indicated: 9 (A)
